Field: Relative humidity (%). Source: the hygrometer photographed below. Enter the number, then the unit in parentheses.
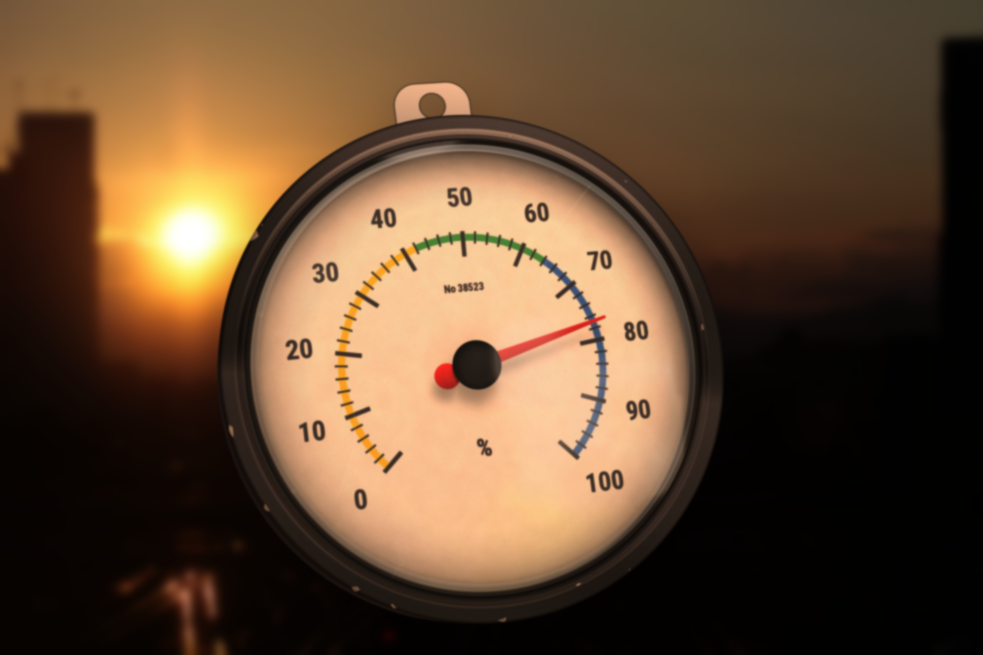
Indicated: 77 (%)
